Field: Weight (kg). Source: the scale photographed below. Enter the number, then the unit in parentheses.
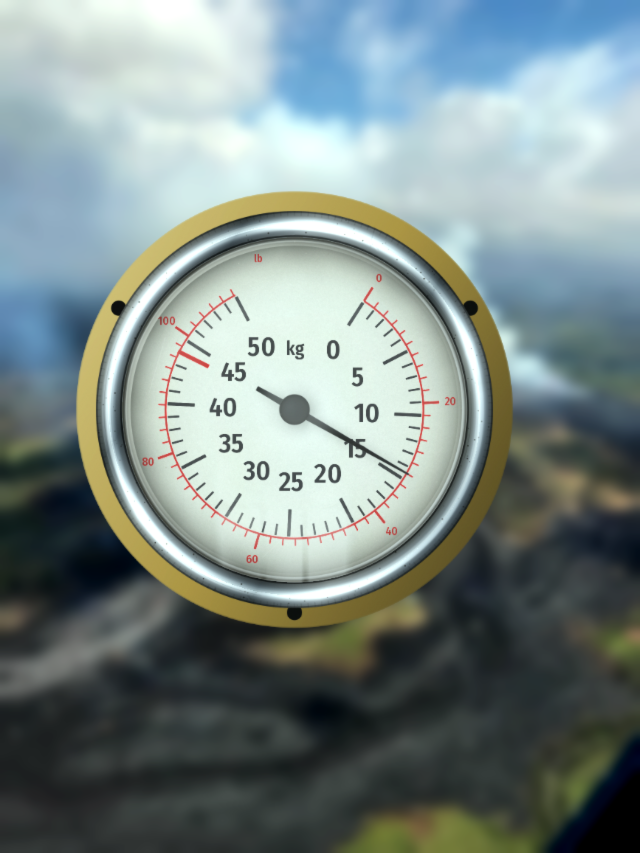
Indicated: 14.5 (kg)
